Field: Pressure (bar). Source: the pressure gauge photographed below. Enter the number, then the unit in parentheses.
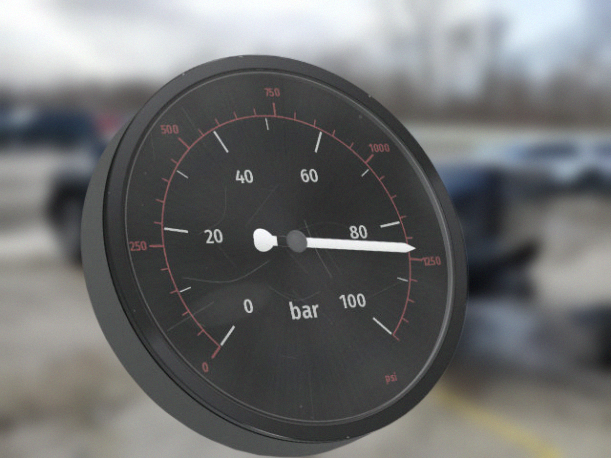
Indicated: 85 (bar)
